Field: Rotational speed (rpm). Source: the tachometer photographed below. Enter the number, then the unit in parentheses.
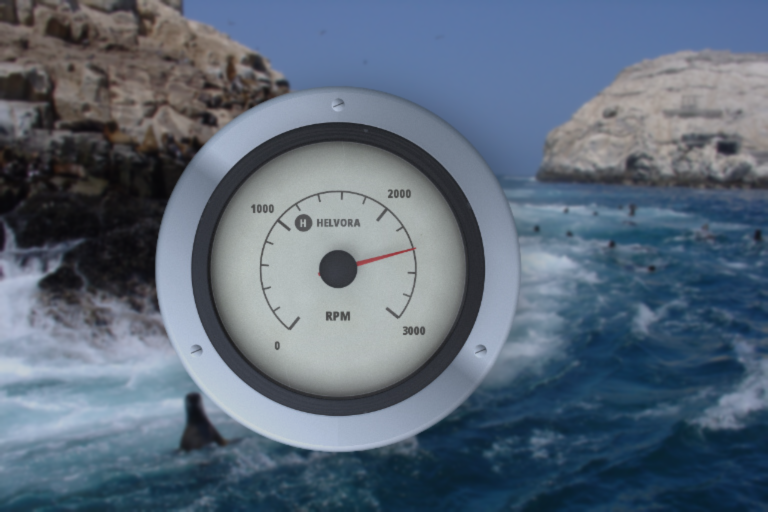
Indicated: 2400 (rpm)
